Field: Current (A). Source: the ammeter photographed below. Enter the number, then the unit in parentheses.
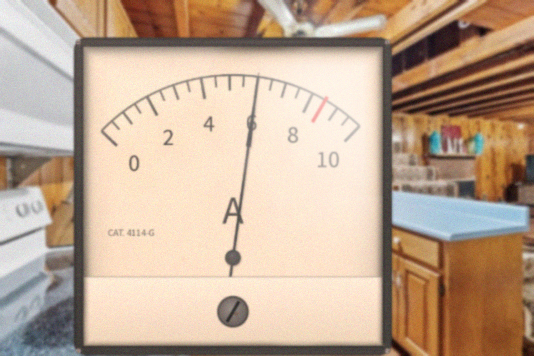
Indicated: 6 (A)
